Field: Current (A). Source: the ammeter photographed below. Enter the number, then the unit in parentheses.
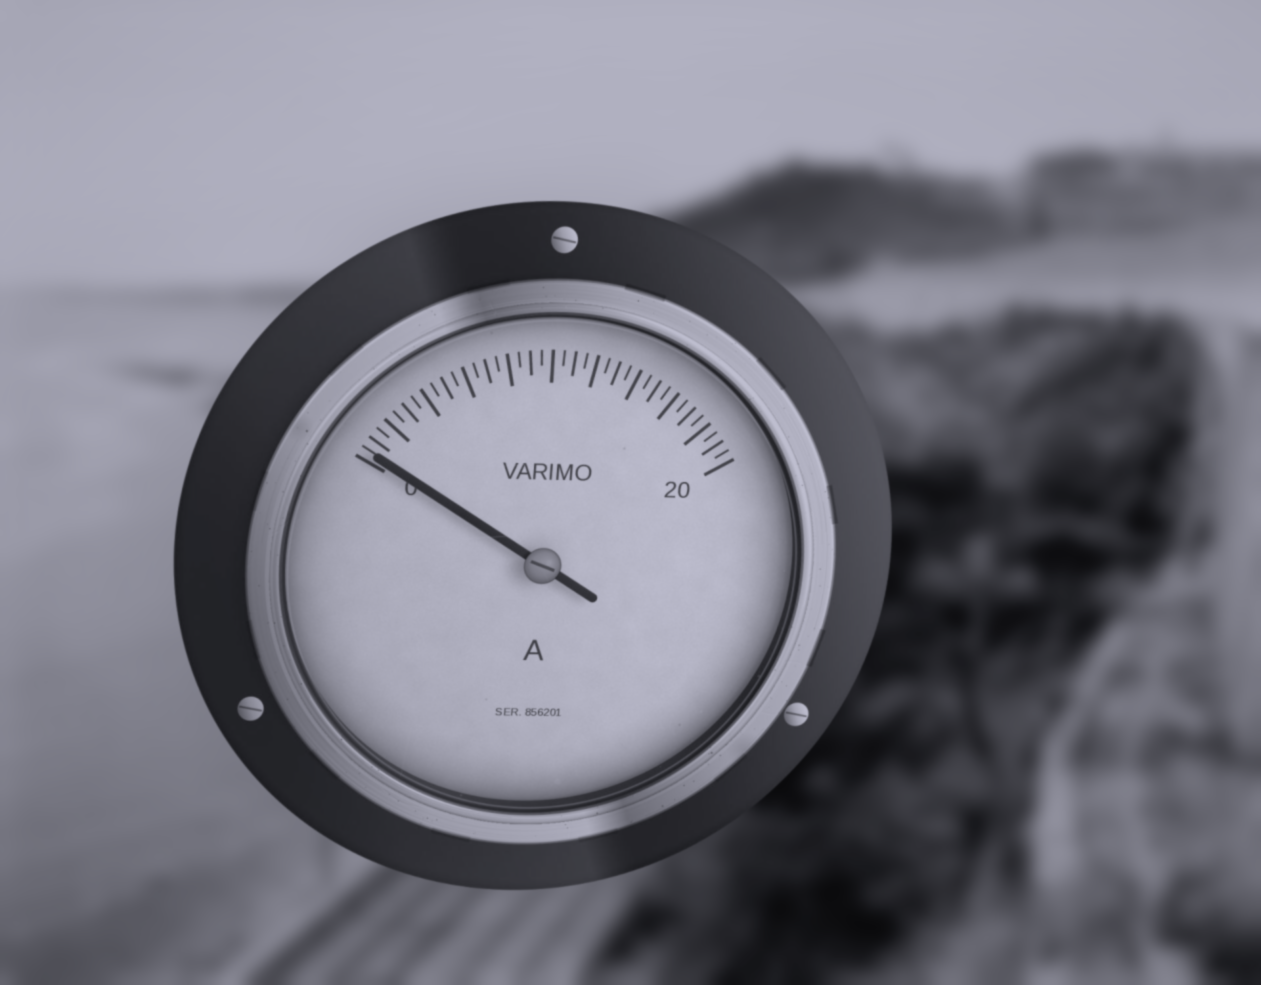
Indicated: 0.5 (A)
